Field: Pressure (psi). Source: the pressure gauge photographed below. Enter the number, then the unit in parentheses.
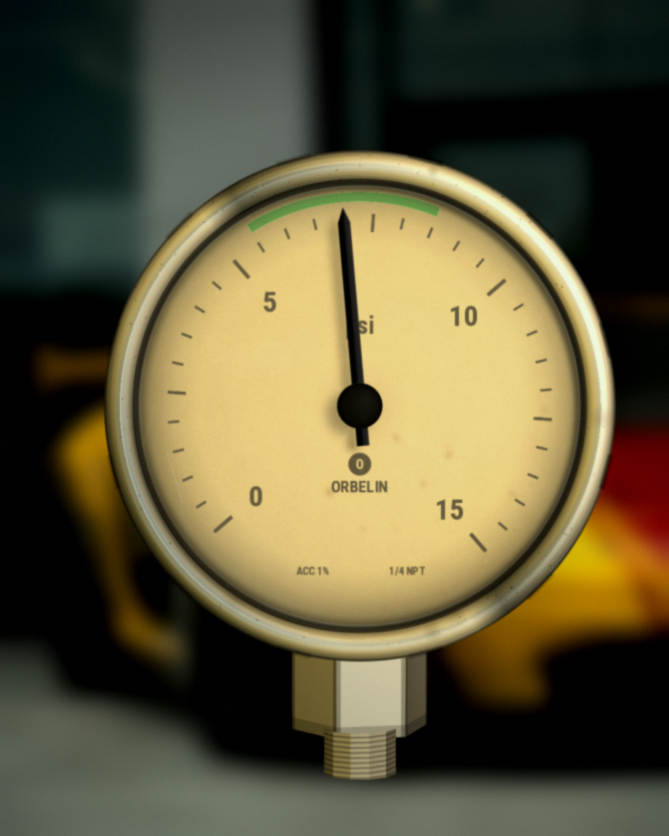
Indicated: 7 (psi)
